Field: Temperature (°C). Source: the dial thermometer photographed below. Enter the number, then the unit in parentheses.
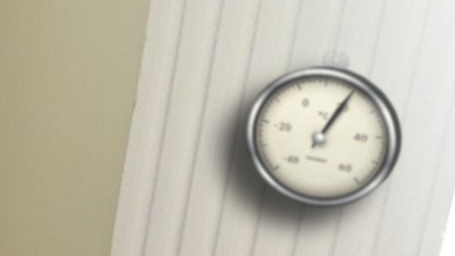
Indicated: 20 (°C)
